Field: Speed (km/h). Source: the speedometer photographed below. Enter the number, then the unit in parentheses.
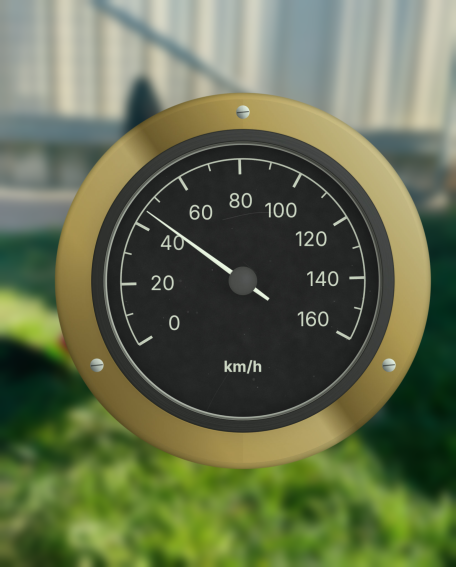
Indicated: 45 (km/h)
